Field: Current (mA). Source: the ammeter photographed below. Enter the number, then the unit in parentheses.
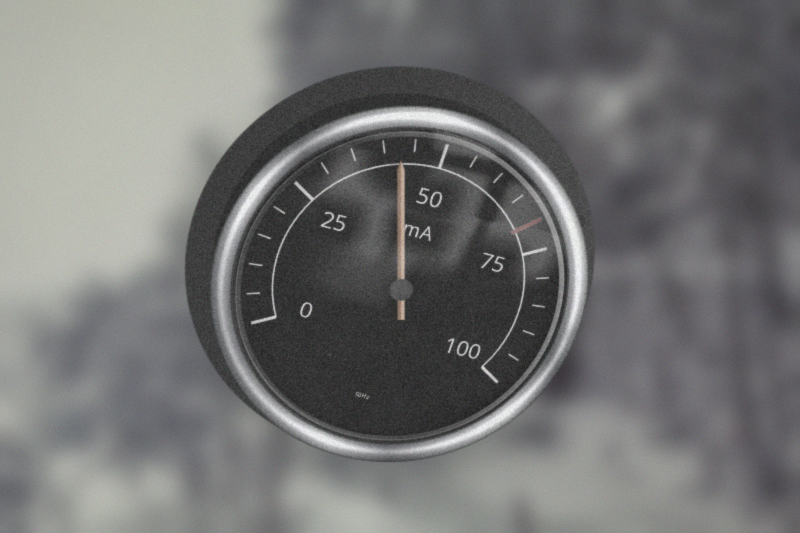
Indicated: 42.5 (mA)
